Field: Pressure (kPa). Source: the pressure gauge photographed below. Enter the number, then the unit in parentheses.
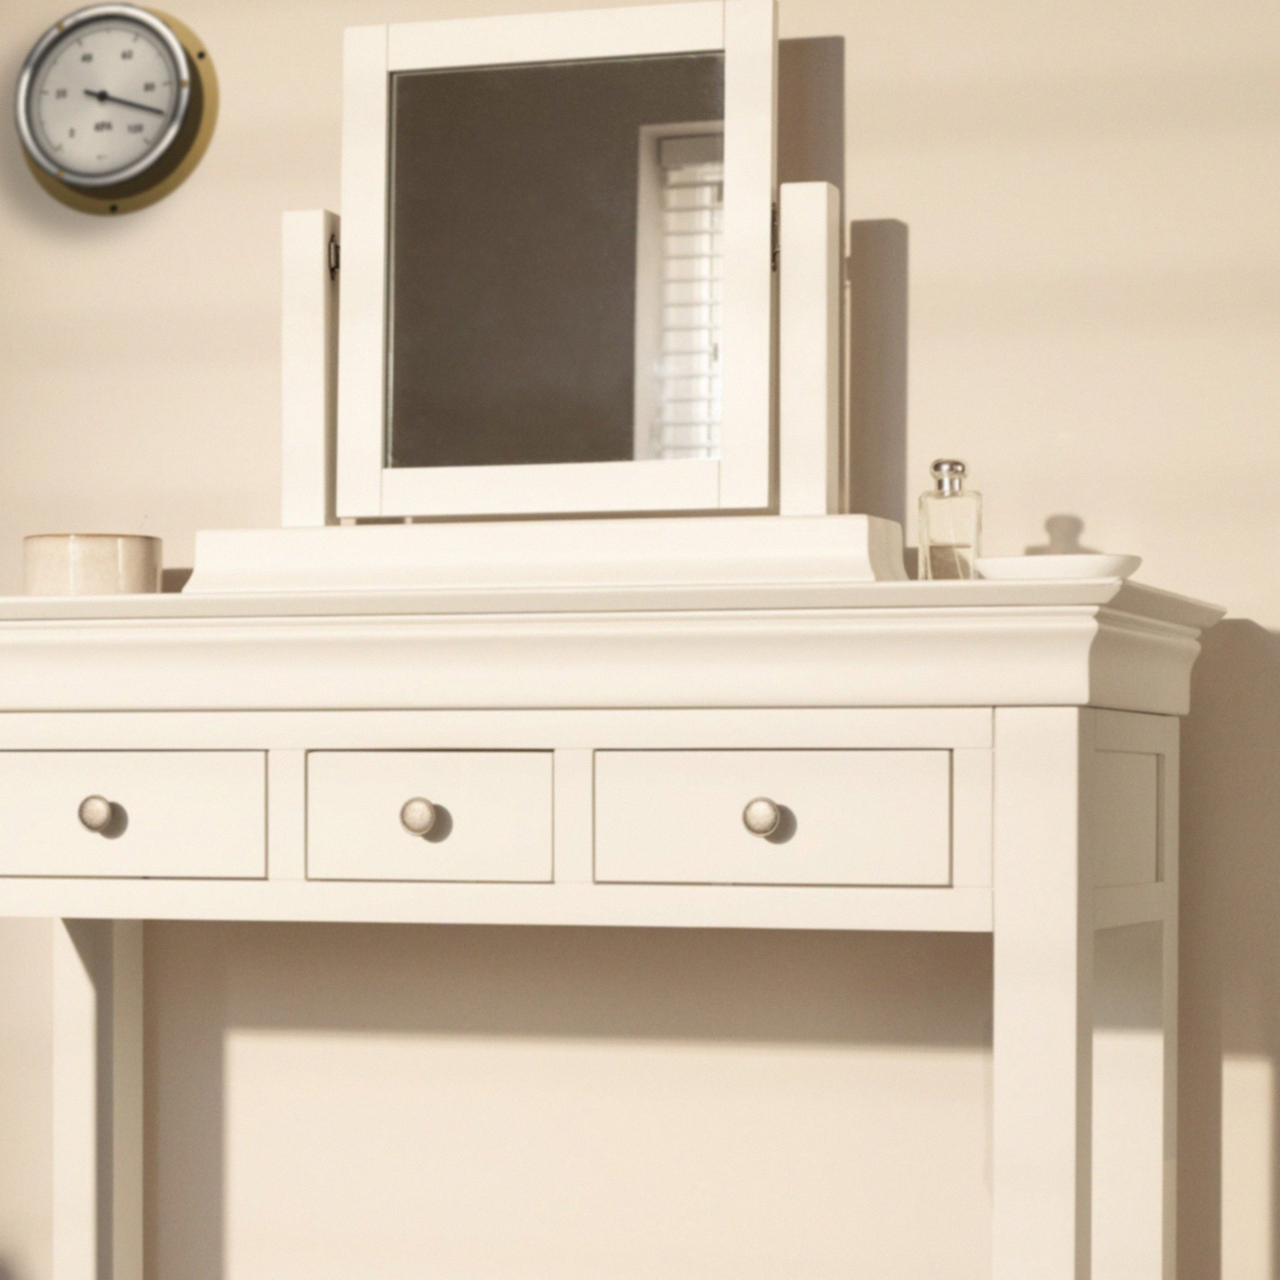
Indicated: 90 (kPa)
